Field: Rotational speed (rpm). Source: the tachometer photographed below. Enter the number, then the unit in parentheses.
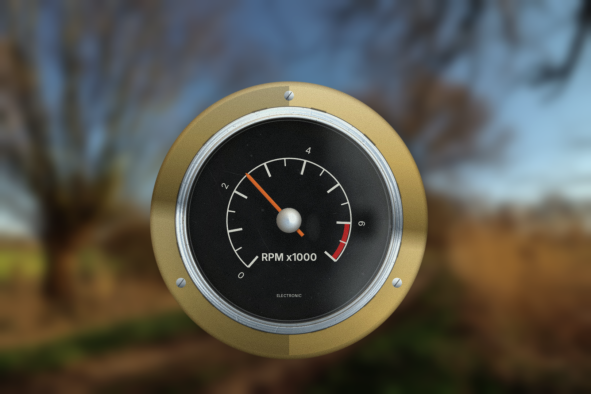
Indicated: 2500 (rpm)
